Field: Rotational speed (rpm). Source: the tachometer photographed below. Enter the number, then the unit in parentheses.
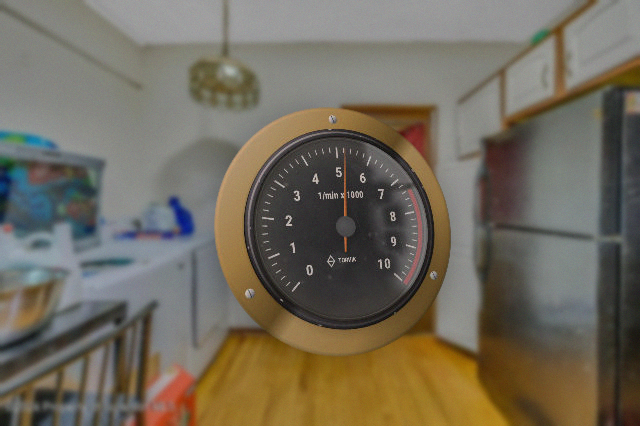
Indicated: 5200 (rpm)
